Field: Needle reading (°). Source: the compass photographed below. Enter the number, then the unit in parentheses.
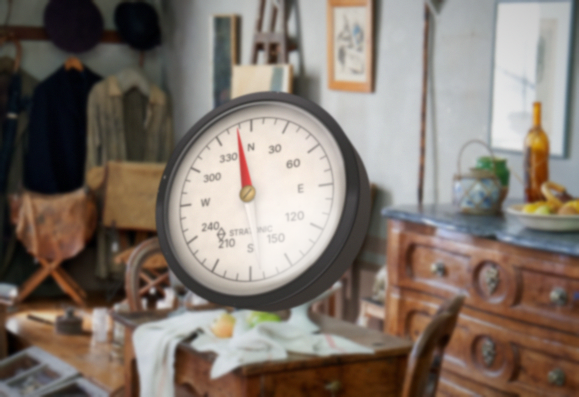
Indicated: 350 (°)
